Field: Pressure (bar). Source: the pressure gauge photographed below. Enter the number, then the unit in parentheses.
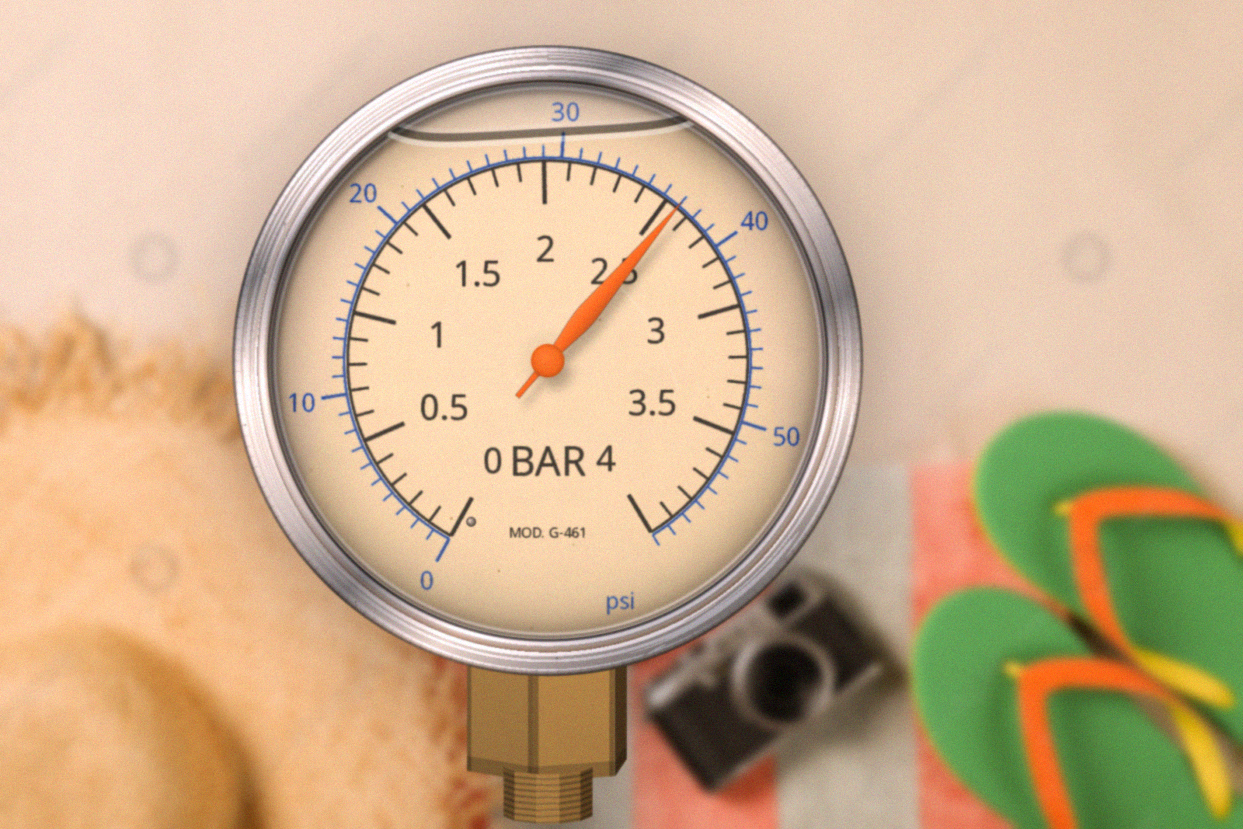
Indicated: 2.55 (bar)
